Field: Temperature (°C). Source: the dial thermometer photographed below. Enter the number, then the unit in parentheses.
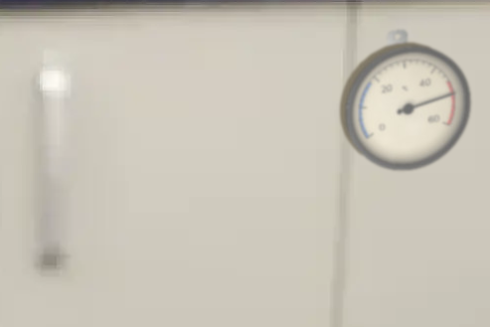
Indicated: 50 (°C)
